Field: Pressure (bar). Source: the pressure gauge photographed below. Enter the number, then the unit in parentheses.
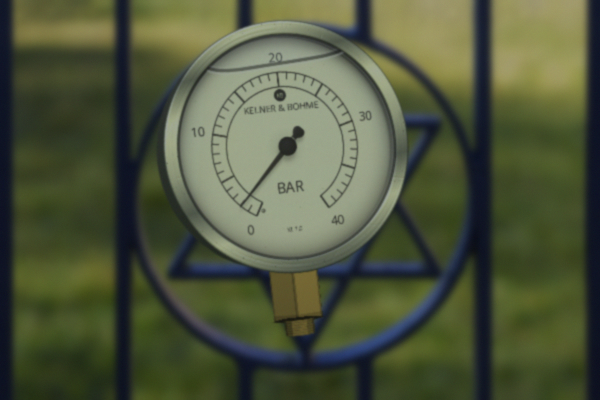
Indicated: 2 (bar)
